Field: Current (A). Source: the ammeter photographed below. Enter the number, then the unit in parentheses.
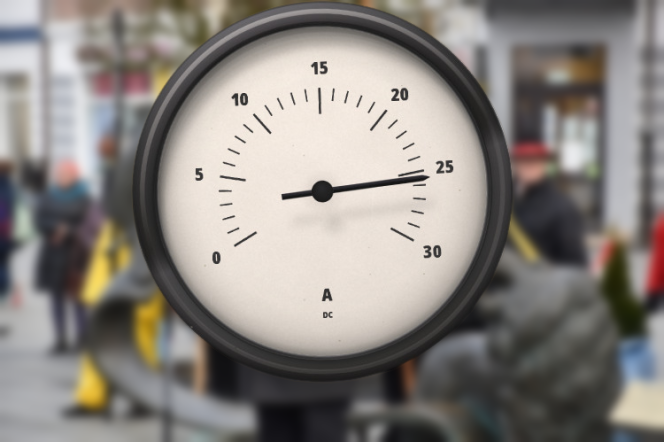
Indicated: 25.5 (A)
